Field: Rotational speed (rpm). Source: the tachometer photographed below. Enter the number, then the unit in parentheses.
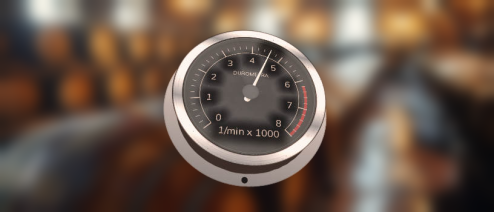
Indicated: 4600 (rpm)
